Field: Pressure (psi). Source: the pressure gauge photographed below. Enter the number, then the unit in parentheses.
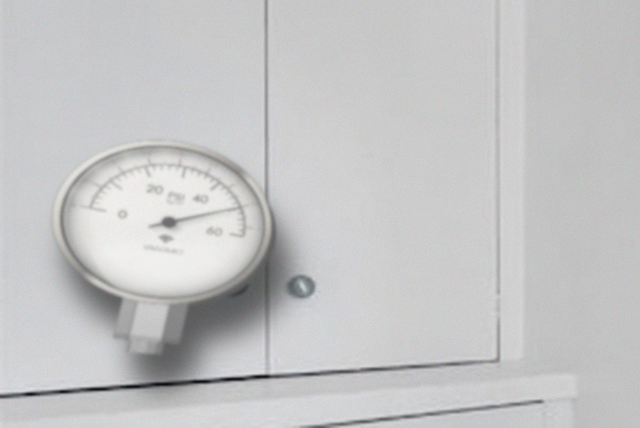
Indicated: 50 (psi)
